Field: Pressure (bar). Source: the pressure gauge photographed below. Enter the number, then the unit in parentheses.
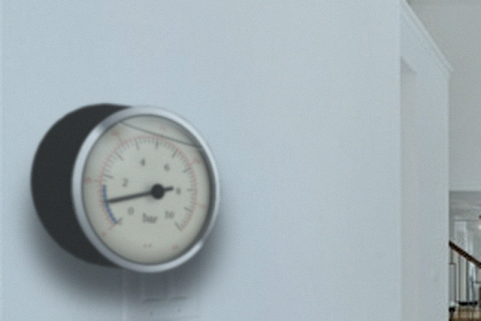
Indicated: 1 (bar)
